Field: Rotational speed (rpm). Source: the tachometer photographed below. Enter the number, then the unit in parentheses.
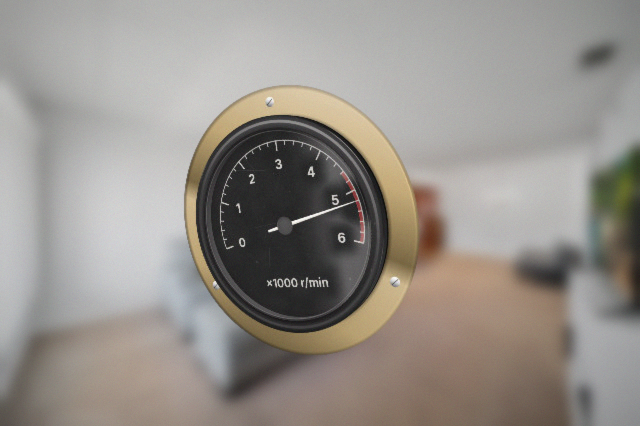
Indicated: 5200 (rpm)
